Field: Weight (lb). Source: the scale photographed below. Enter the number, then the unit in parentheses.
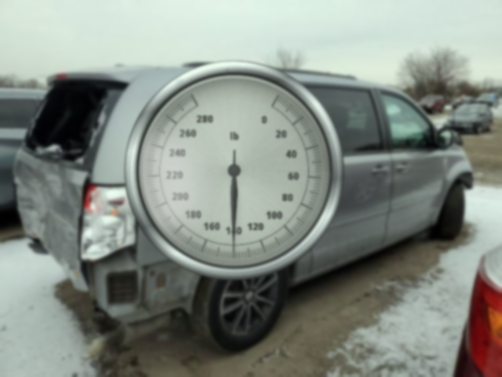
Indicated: 140 (lb)
